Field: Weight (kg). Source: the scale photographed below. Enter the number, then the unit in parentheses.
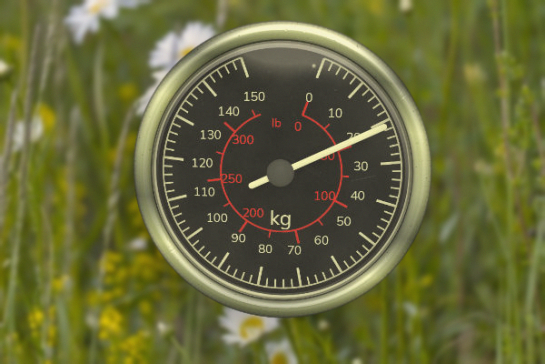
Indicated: 21 (kg)
